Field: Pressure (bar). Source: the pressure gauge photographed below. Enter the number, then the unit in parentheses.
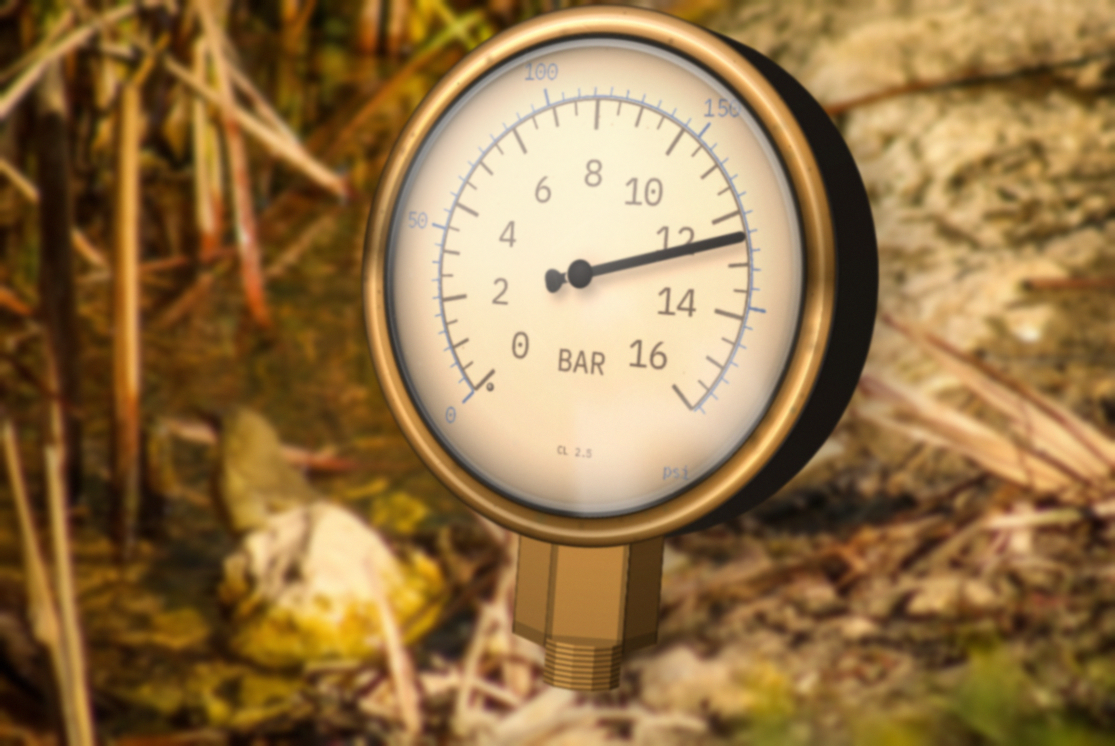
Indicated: 12.5 (bar)
